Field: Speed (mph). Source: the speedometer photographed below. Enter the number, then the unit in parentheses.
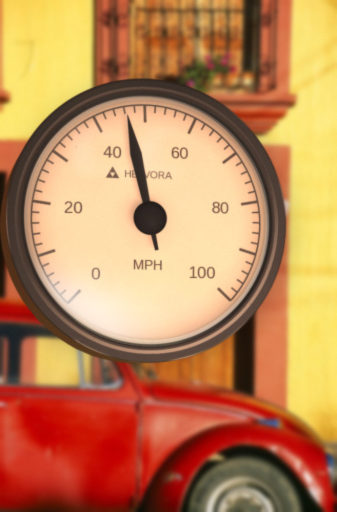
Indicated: 46 (mph)
